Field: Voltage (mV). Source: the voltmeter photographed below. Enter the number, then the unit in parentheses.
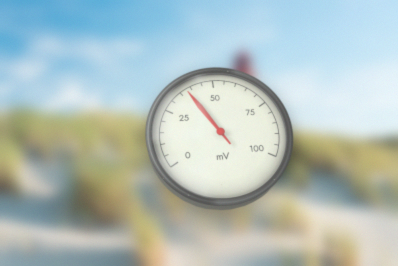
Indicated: 37.5 (mV)
